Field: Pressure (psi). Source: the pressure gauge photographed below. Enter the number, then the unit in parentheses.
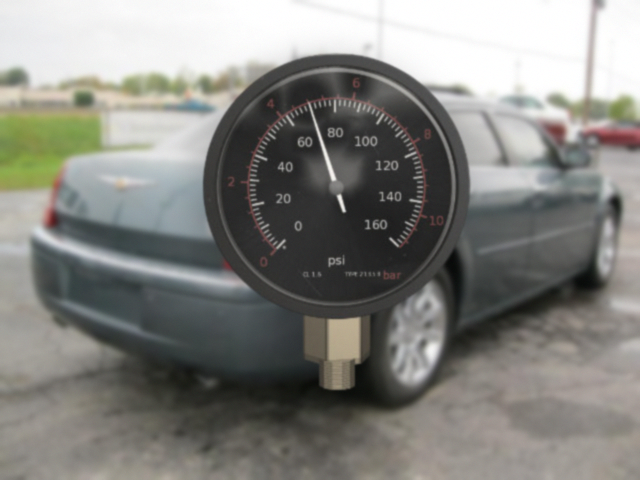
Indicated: 70 (psi)
